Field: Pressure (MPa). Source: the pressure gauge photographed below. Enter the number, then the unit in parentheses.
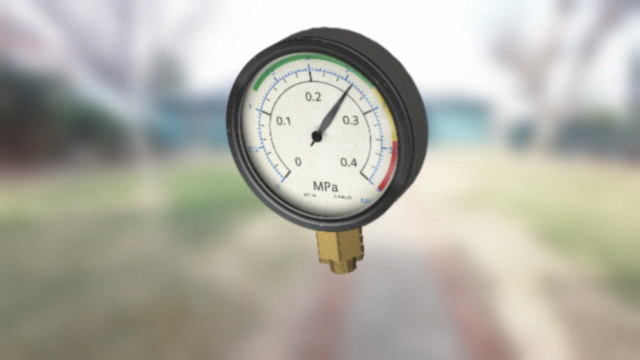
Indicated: 0.26 (MPa)
